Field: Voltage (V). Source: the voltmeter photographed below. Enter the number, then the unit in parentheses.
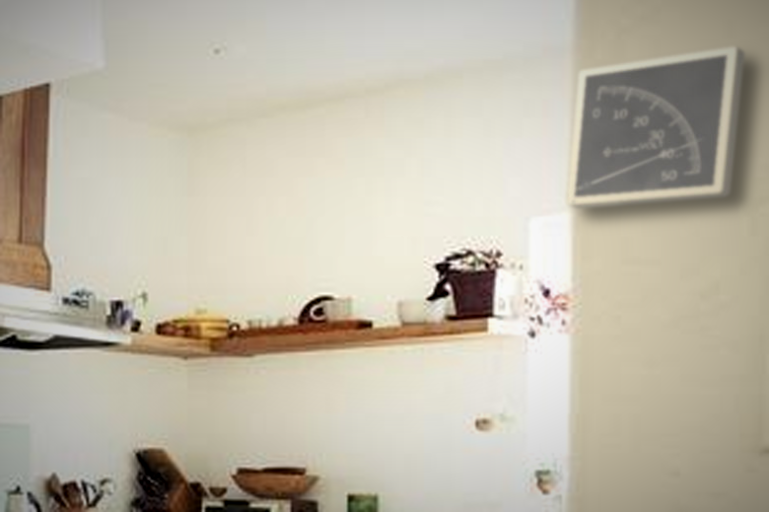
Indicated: 40 (V)
